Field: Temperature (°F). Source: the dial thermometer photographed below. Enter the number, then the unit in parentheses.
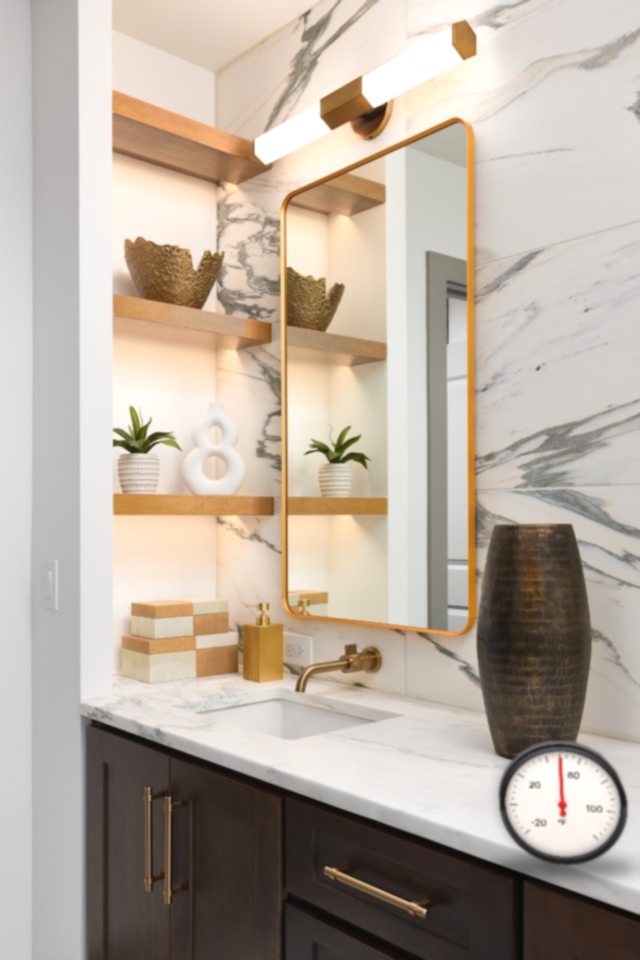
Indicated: 48 (°F)
